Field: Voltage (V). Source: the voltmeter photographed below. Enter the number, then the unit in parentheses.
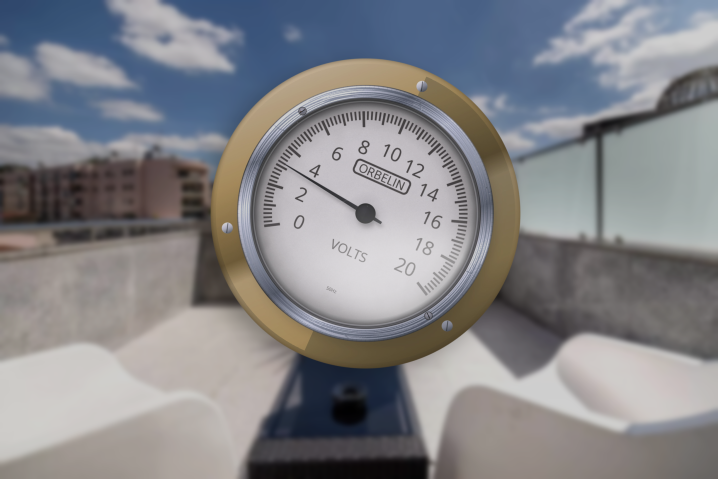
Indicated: 3.2 (V)
